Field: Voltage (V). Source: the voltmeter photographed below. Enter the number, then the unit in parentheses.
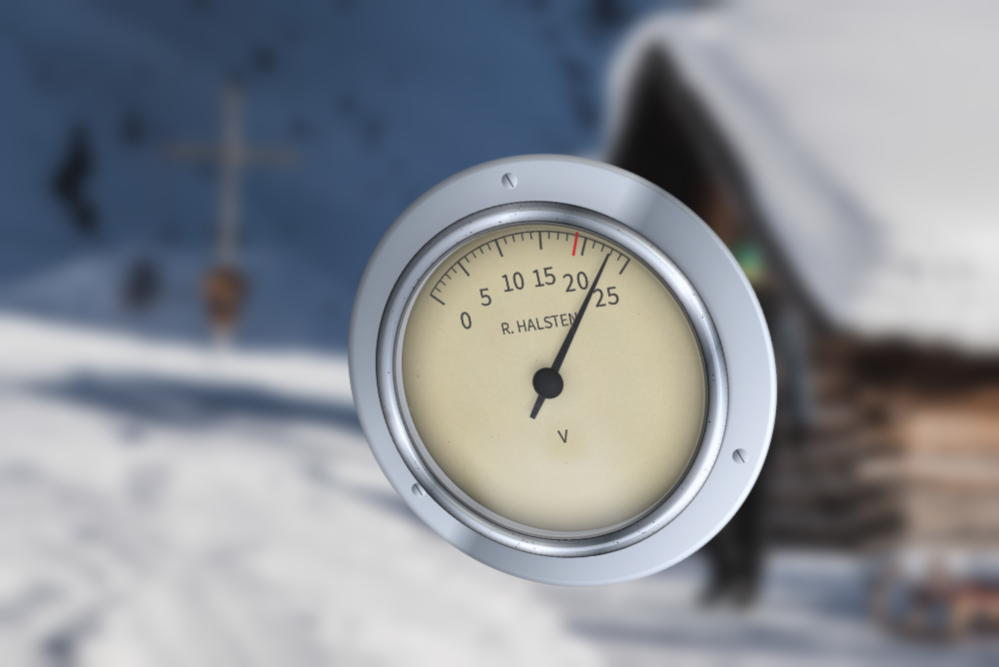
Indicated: 23 (V)
